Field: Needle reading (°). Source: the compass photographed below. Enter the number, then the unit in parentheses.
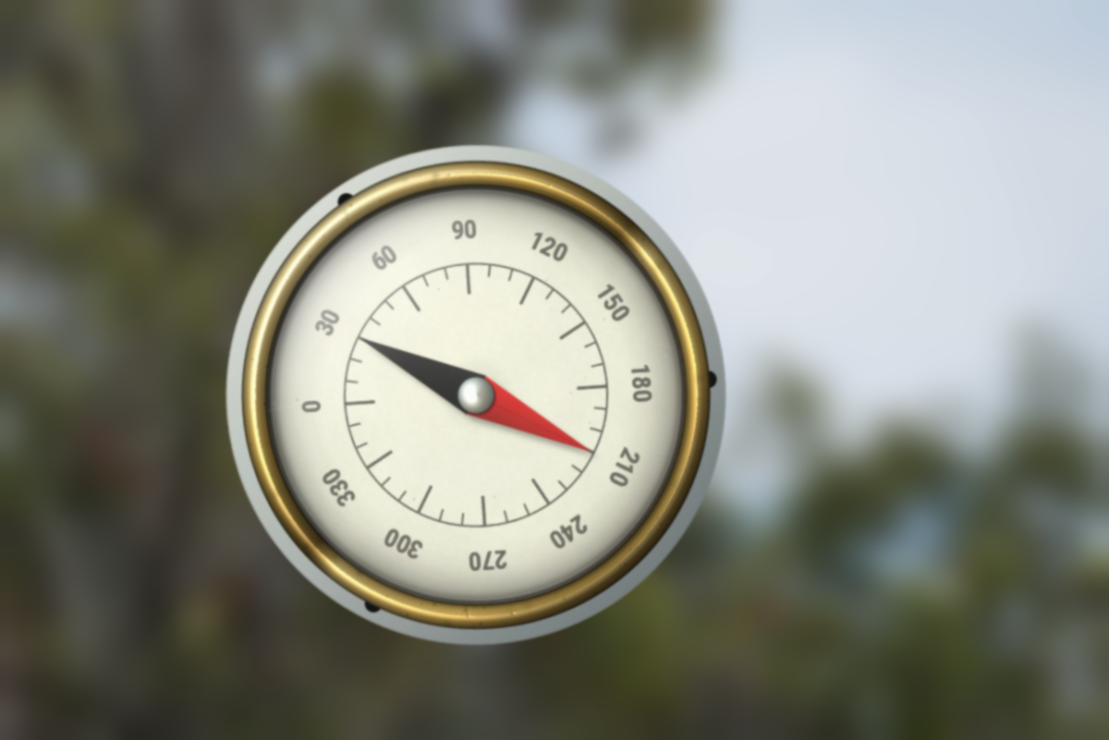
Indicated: 210 (°)
